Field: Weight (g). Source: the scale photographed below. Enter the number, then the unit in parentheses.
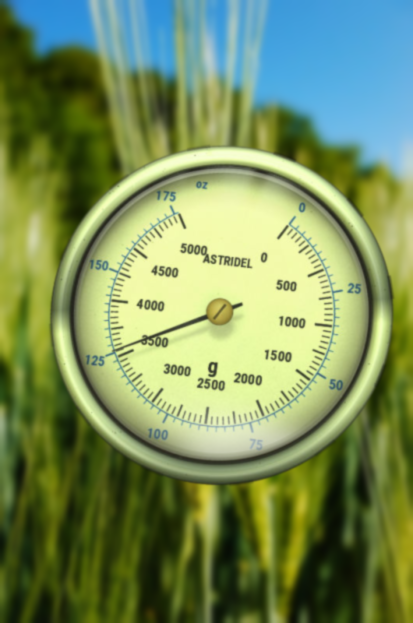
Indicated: 3550 (g)
